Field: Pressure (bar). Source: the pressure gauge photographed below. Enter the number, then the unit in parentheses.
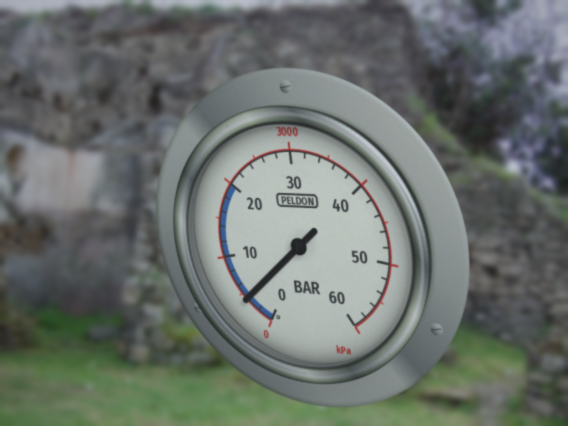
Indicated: 4 (bar)
